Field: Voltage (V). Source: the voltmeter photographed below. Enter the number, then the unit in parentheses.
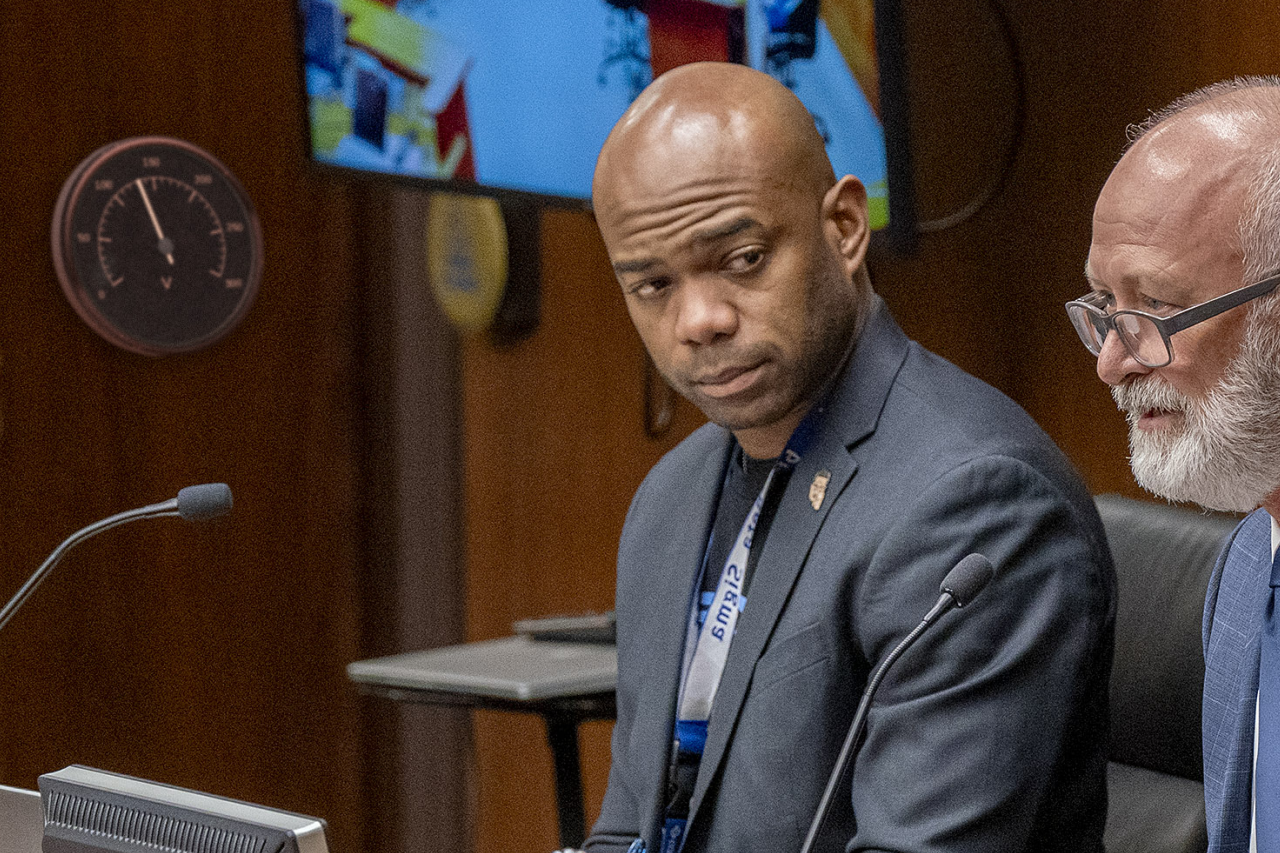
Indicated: 130 (V)
